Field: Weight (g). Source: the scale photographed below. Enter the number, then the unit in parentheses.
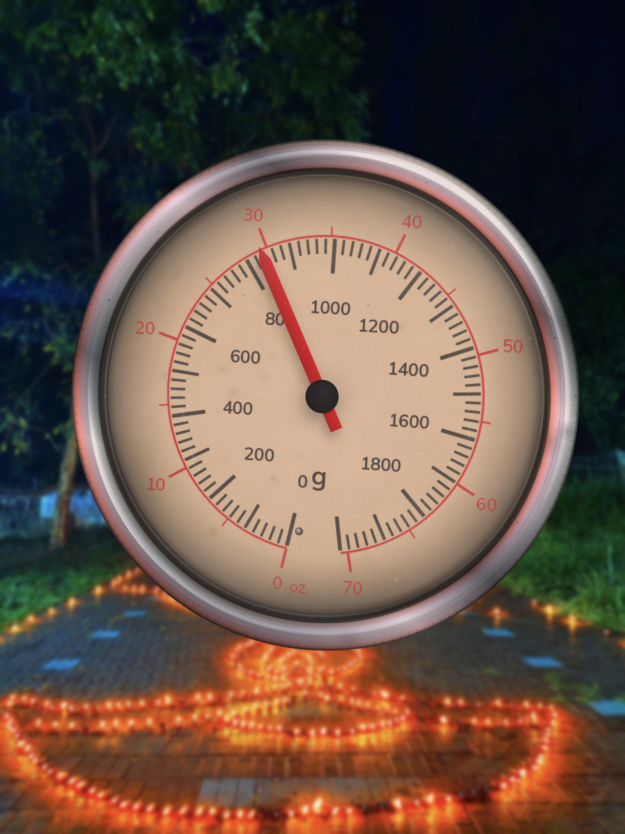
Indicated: 840 (g)
